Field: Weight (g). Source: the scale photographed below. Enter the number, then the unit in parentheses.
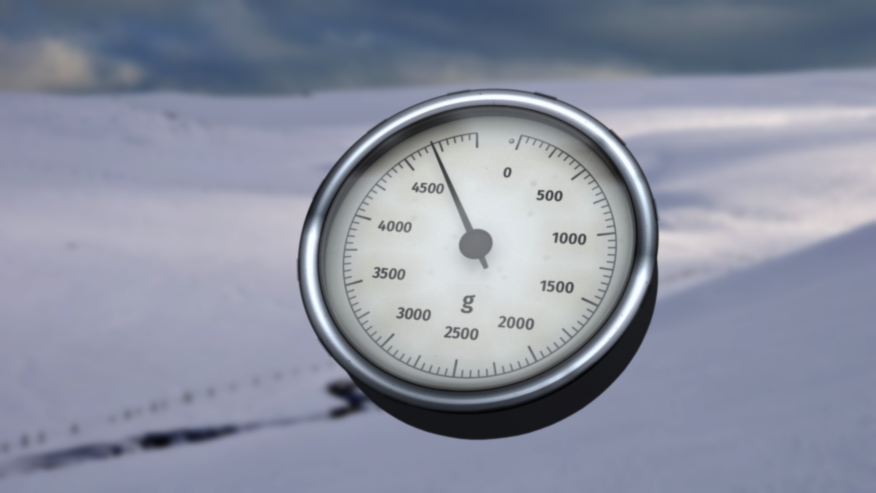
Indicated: 4700 (g)
